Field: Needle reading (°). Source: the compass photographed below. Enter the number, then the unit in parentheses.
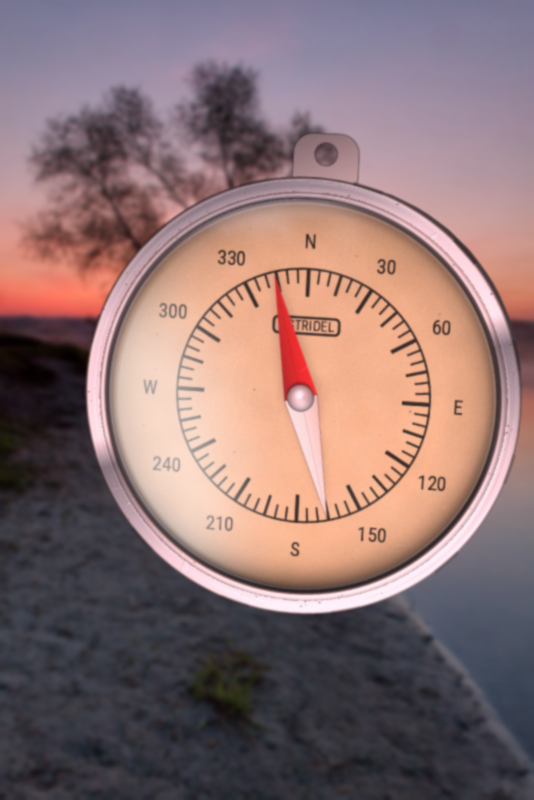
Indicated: 345 (°)
